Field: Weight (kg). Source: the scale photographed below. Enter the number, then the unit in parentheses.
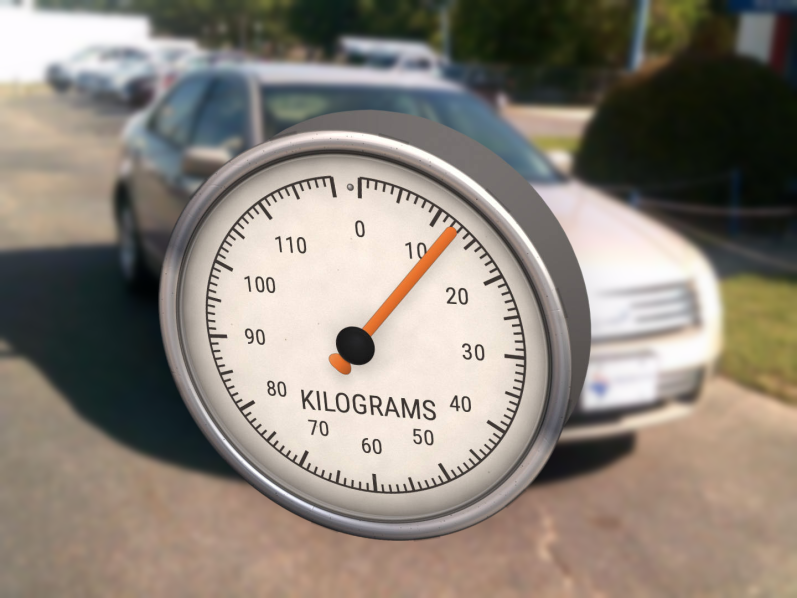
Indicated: 12.5 (kg)
